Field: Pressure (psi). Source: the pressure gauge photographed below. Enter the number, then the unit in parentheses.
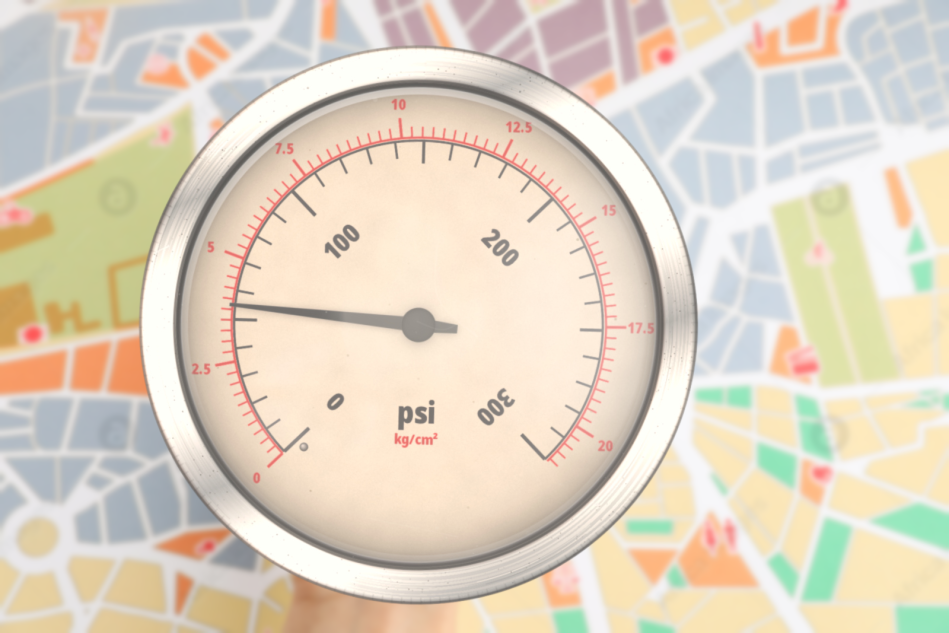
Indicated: 55 (psi)
